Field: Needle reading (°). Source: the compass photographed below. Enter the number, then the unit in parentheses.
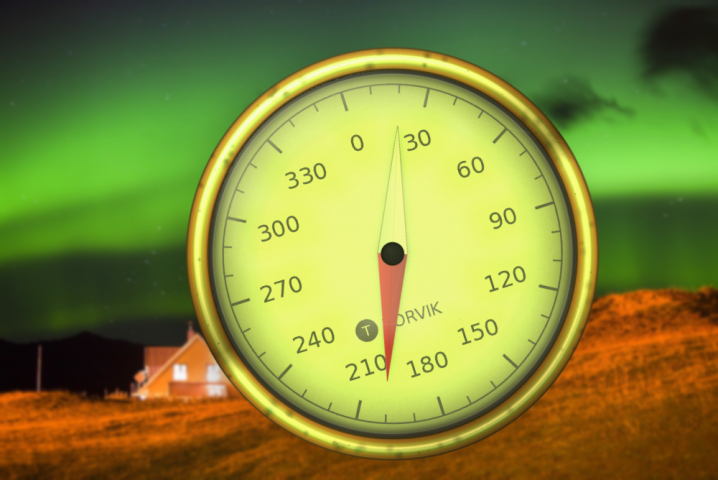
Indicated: 200 (°)
